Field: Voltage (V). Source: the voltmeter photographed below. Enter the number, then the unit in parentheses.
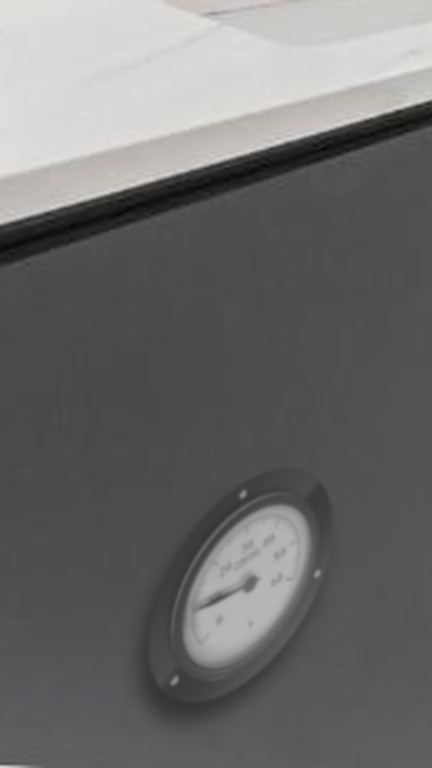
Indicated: 10 (V)
